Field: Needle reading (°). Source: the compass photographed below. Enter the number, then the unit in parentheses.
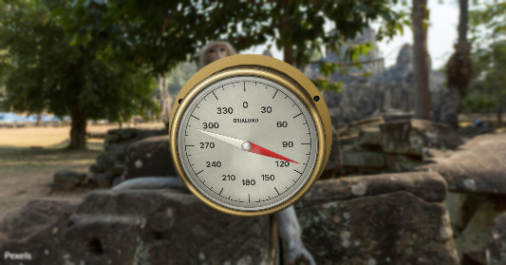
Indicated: 110 (°)
